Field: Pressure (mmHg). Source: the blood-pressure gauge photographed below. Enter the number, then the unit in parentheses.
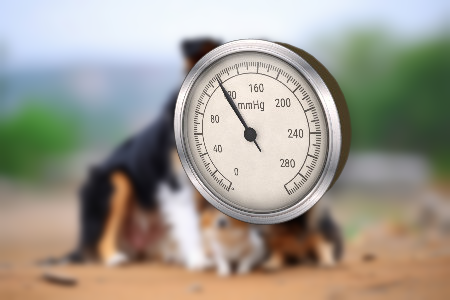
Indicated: 120 (mmHg)
